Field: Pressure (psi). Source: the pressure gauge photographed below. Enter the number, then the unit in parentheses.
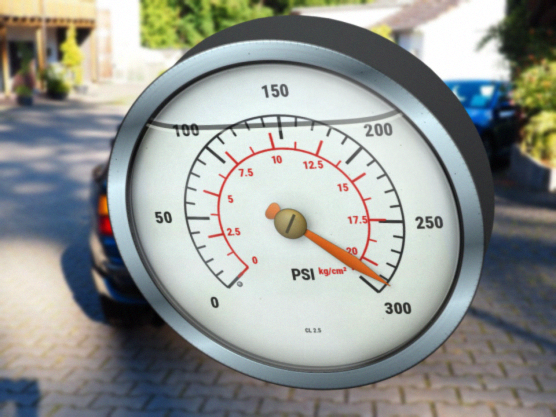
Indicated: 290 (psi)
